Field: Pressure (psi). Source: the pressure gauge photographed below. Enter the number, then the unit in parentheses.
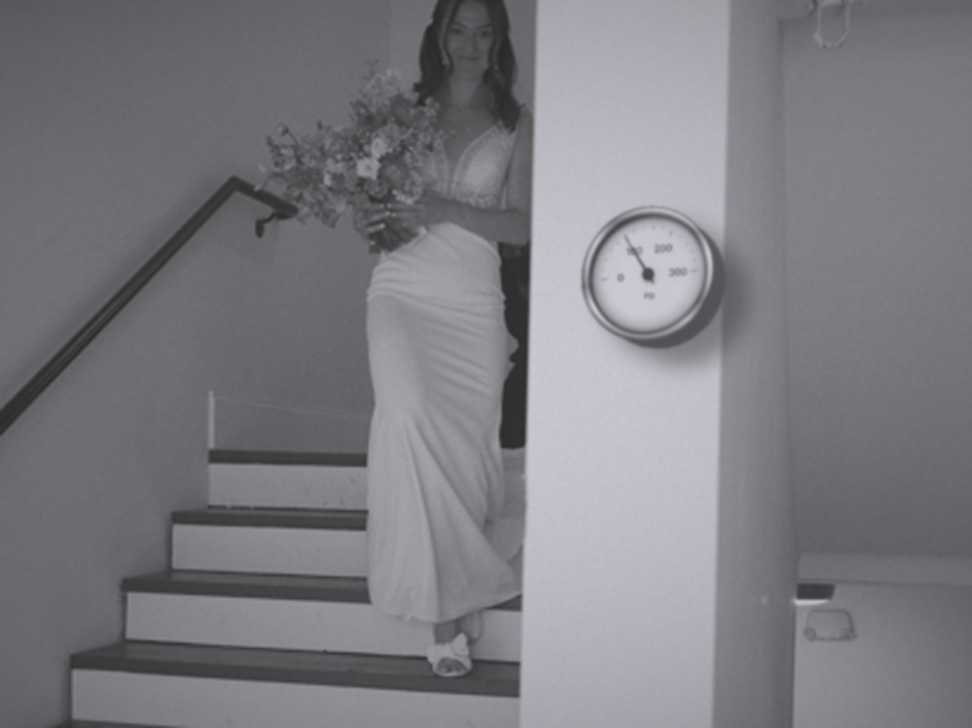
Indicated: 100 (psi)
